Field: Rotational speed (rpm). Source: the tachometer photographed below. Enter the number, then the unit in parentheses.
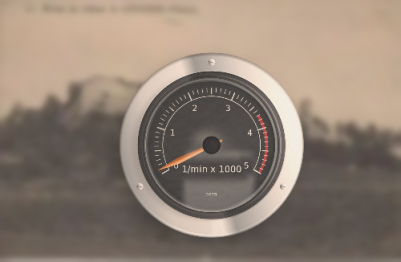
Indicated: 100 (rpm)
